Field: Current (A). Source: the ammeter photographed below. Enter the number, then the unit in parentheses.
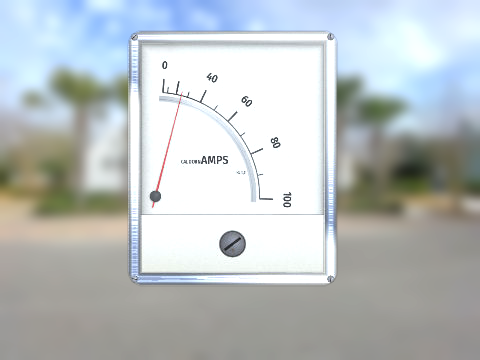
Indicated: 25 (A)
